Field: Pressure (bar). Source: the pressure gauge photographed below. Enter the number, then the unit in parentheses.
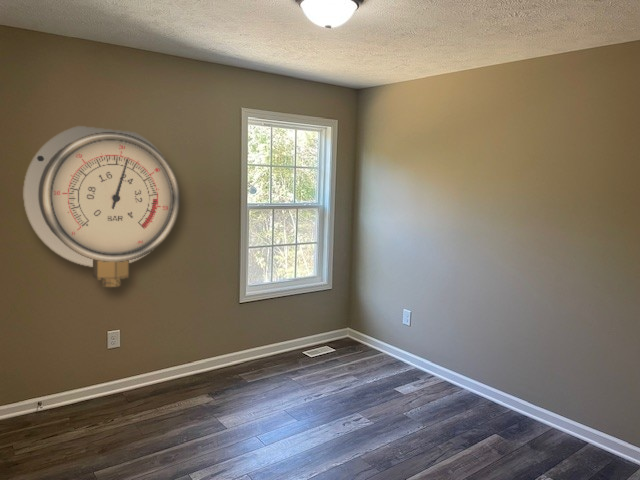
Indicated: 2.2 (bar)
